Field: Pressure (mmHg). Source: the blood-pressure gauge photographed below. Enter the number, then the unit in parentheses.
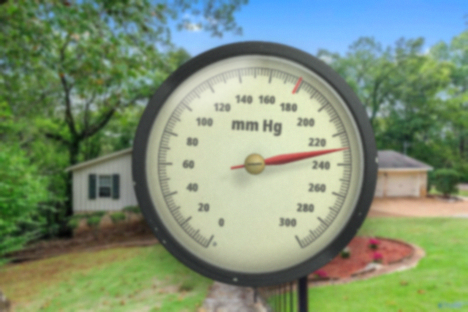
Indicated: 230 (mmHg)
